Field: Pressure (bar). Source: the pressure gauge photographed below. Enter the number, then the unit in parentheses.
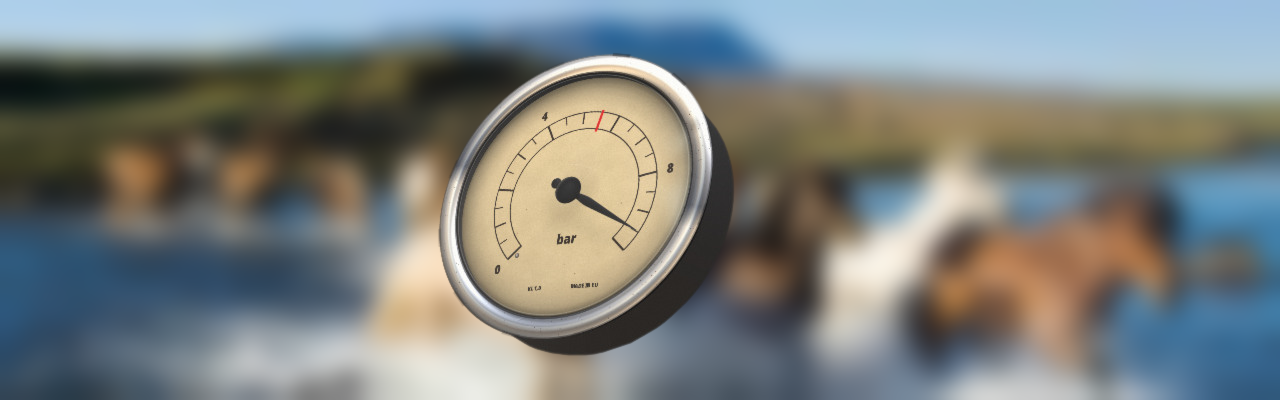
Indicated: 9.5 (bar)
